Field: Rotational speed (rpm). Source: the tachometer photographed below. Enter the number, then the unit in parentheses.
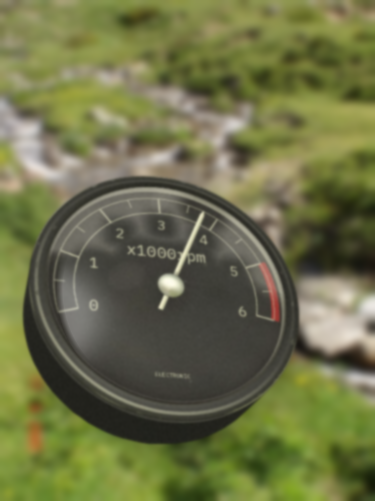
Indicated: 3750 (rpm)
